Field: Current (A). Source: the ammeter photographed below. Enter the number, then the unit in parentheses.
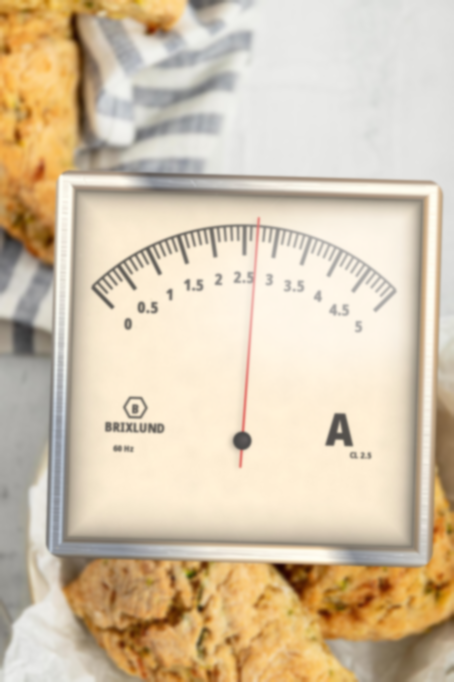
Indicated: 2.7 (A)
